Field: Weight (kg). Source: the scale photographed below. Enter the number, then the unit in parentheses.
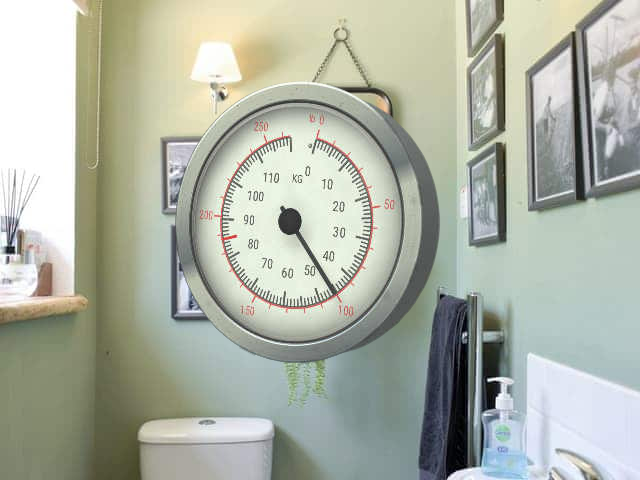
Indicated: 45 (kg)
